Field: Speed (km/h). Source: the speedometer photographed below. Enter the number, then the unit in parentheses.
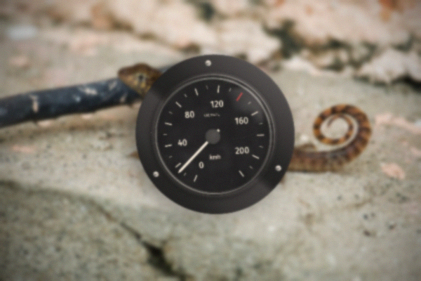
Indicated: 15 (km/h)
